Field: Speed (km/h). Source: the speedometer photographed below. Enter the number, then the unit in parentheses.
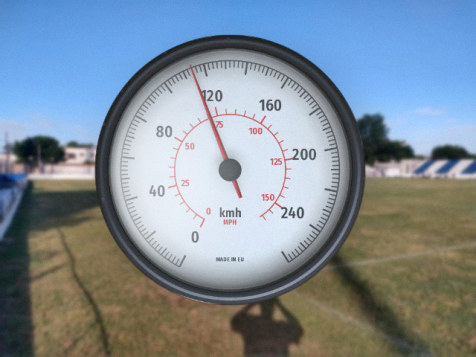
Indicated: 114 (km/h)
